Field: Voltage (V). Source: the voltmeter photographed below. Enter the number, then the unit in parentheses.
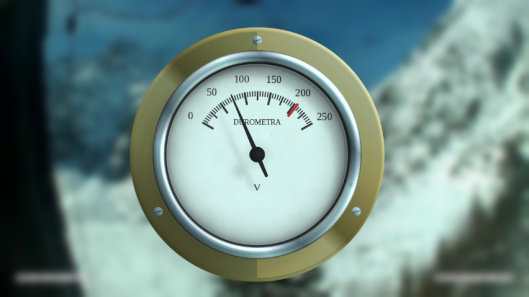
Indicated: 75 (V)
